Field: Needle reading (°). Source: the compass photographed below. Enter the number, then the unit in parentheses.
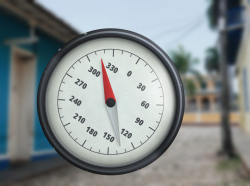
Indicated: 315 (°)
